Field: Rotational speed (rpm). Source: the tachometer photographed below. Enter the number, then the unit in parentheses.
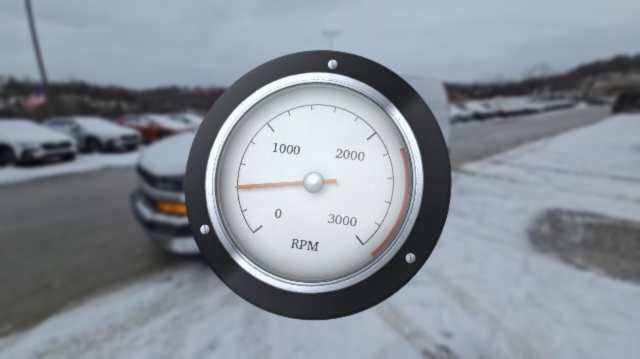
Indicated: 400 (rpm)
